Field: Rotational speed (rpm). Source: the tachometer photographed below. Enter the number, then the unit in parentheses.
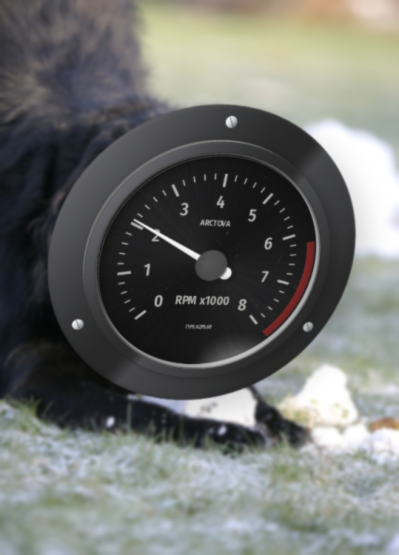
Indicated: 2100 (rpm)
